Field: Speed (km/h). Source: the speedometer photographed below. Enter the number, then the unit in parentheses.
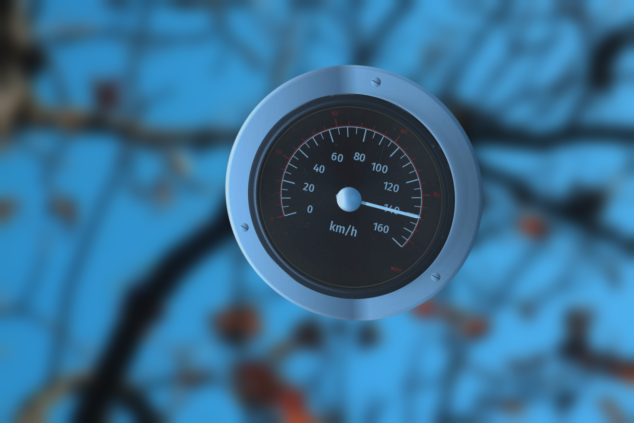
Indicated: 140 (km/h)
